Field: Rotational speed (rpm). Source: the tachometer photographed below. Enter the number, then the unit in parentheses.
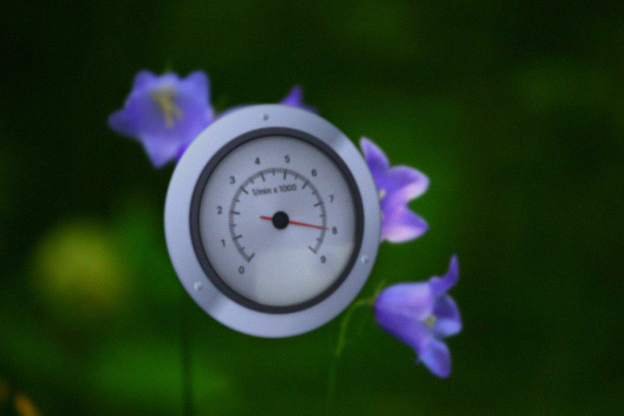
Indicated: 8000 (rpm)
